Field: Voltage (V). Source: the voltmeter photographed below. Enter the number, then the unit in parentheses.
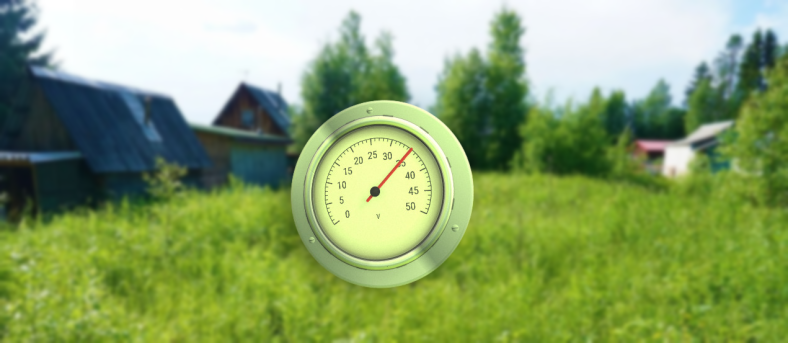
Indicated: 35 (V)
